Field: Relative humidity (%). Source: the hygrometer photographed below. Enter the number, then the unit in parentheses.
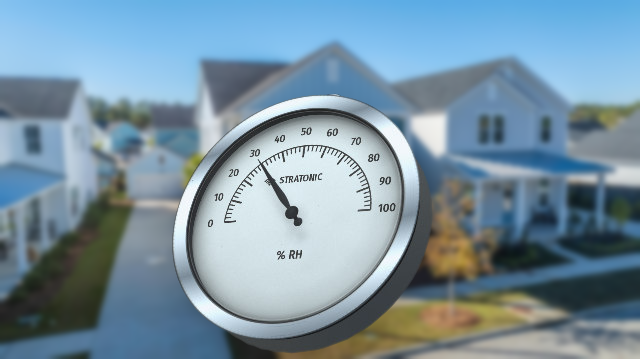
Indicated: 30 (%)
